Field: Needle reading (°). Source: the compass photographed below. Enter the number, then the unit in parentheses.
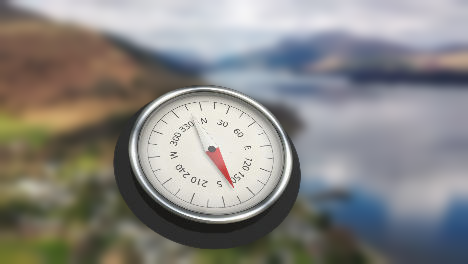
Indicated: 165 (°)
